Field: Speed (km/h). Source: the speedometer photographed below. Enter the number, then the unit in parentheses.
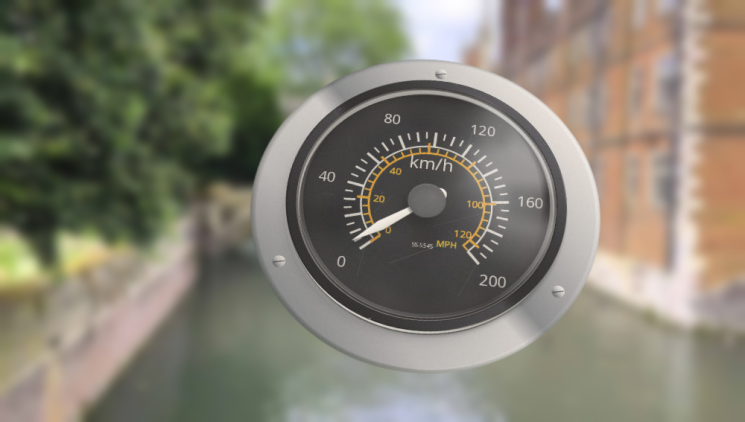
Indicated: 5 (km/h)
